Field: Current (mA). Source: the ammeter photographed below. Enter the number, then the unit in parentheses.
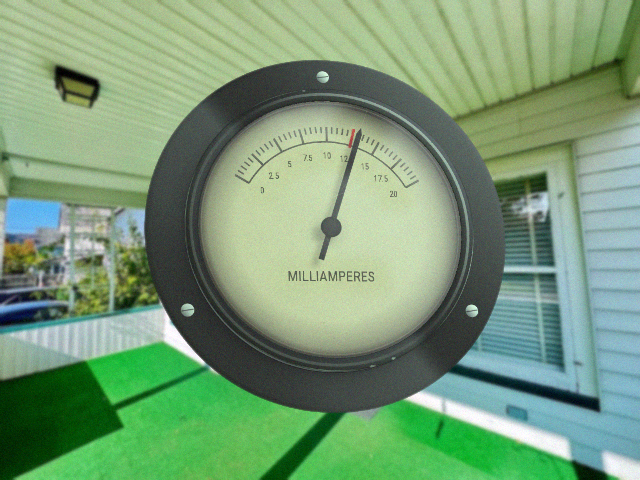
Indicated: 13 (mA)
